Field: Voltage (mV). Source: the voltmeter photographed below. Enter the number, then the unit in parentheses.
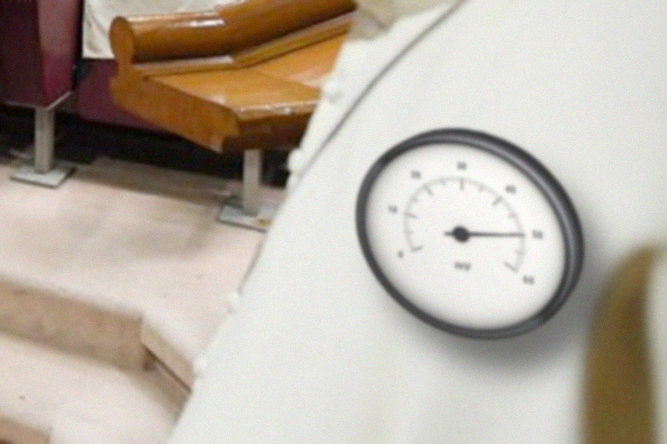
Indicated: 50 (mV)
